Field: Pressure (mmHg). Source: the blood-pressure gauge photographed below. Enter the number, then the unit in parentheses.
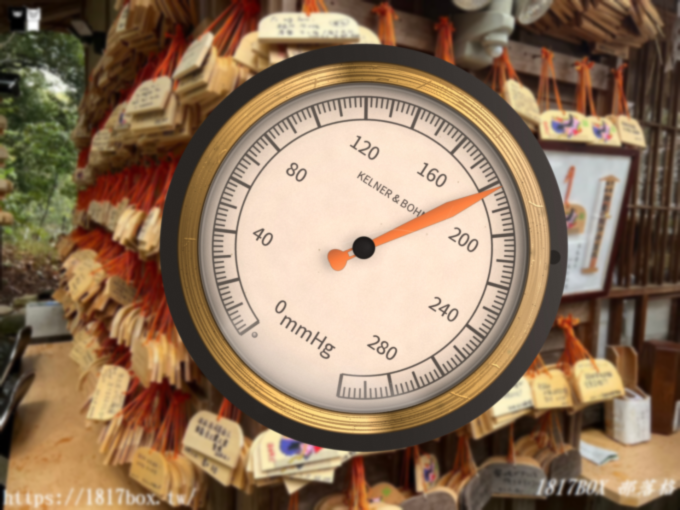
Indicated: 182 (mmHg)
